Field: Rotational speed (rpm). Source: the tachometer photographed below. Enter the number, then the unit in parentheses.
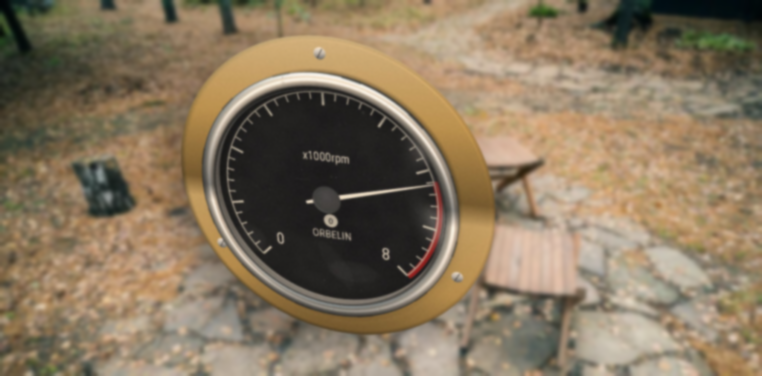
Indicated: 6200 (rpm)
